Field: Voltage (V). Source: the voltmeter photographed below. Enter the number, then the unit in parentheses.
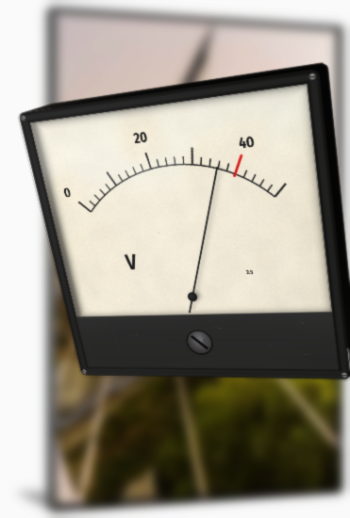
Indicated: 36 (V)
